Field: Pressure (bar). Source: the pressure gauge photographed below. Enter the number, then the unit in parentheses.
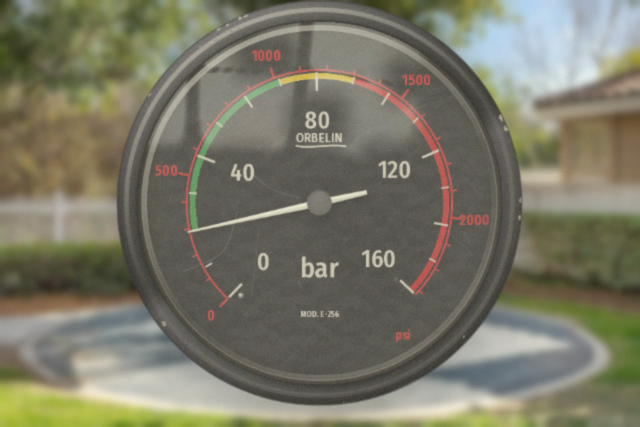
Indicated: 20 (bar)
